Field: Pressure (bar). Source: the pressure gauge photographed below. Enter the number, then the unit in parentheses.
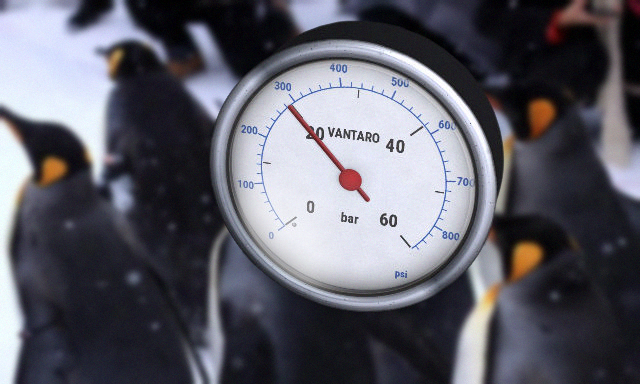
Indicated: 20 (bar)
